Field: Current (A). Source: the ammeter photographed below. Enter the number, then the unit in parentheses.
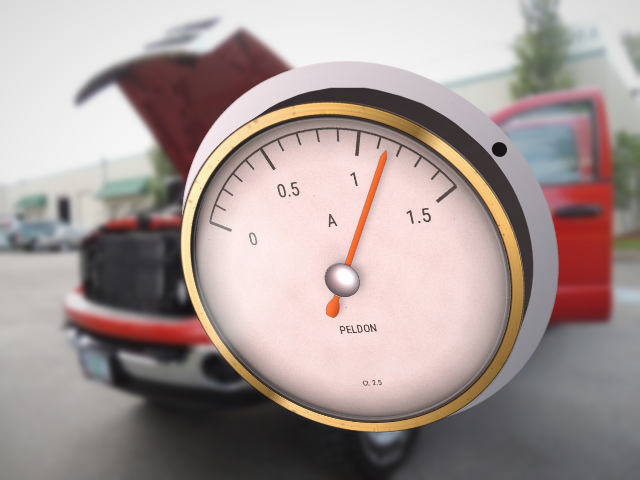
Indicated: 1.15 (A)
